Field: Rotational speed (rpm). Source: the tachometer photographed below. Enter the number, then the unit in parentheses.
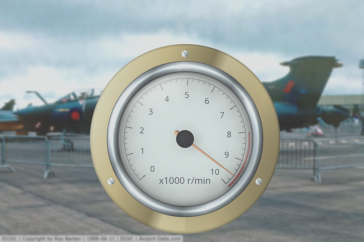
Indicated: 9600 (rpm)
